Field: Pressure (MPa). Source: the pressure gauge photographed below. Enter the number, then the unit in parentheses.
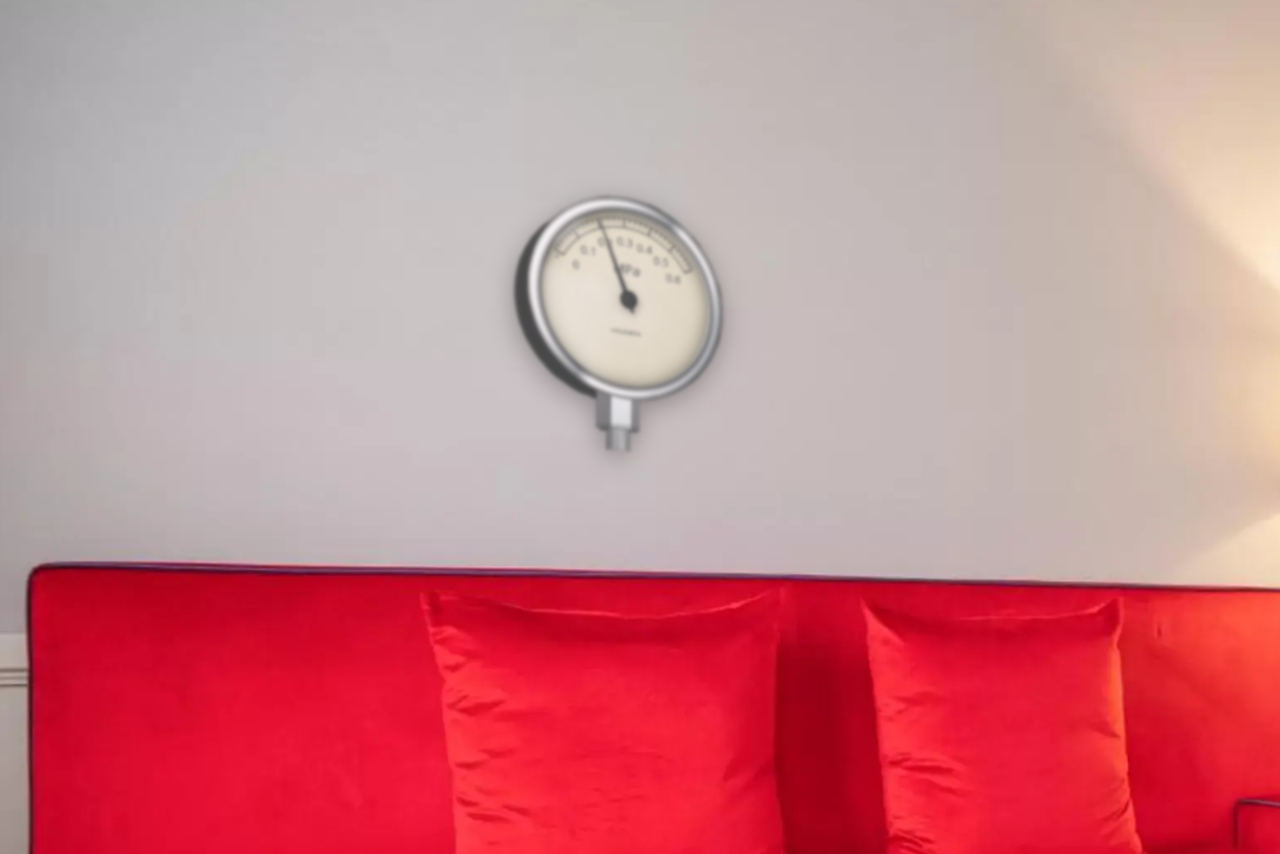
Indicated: 0.2 (MPa)
